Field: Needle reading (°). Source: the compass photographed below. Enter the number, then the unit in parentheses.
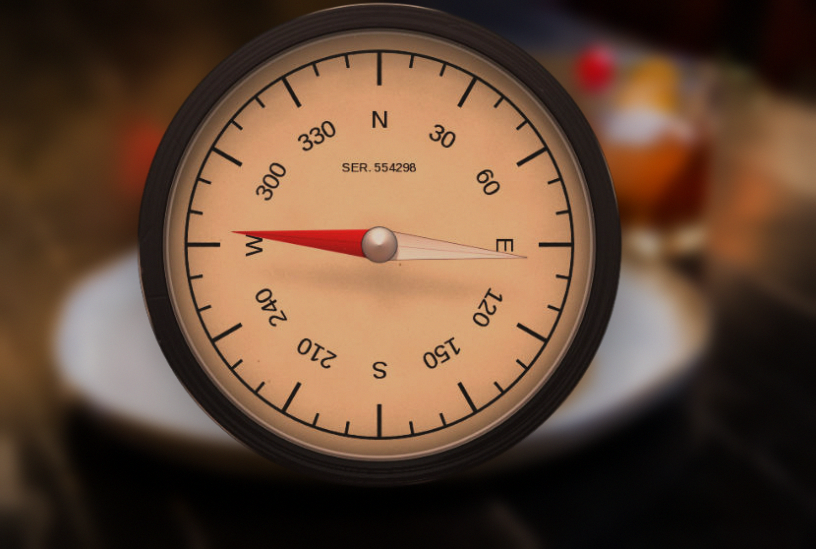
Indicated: 275 (°)
